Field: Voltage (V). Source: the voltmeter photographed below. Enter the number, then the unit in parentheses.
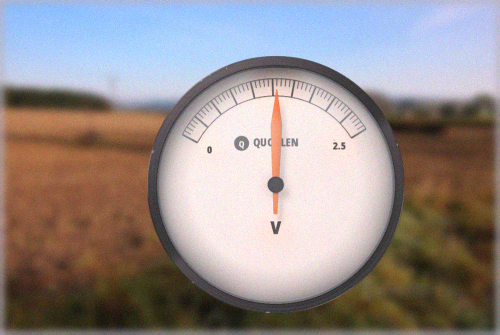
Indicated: 1.3 (V)
